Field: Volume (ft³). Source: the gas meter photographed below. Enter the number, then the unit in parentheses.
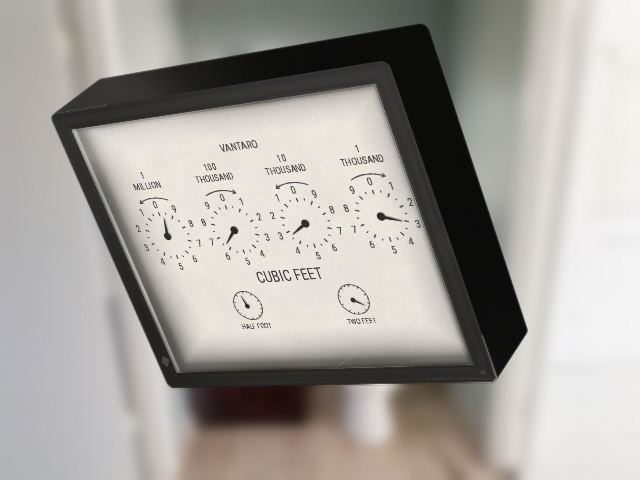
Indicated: 963300 (ft³)
